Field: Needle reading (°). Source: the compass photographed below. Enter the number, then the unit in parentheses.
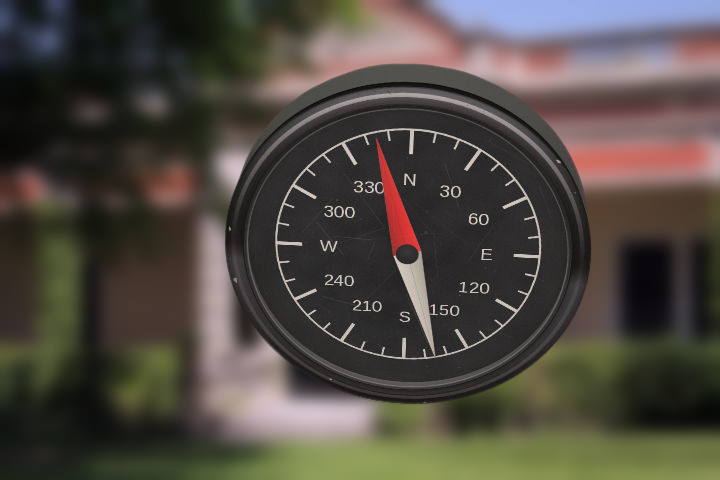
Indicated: 345 (°)
